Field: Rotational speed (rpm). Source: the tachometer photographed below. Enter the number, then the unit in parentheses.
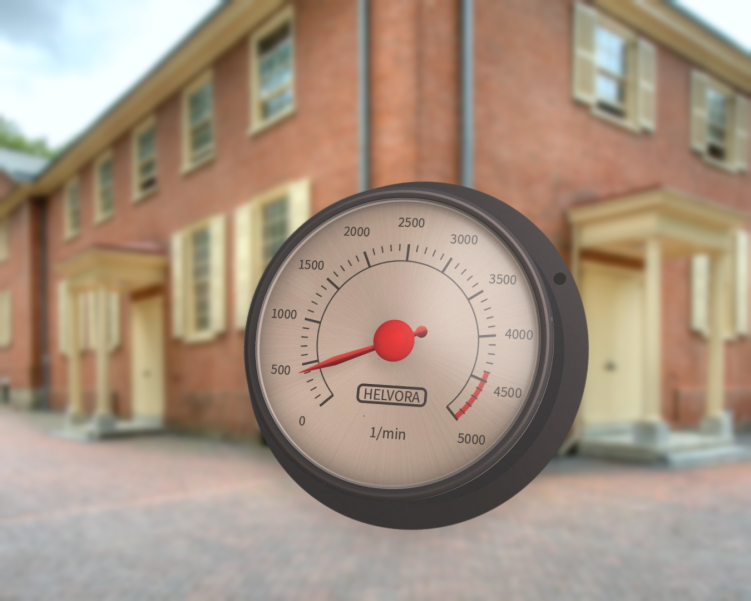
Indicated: 400 (rpm)
